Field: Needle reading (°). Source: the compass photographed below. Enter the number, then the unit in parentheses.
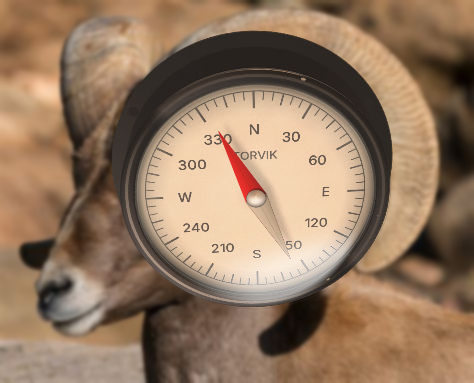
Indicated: 335 (°)
